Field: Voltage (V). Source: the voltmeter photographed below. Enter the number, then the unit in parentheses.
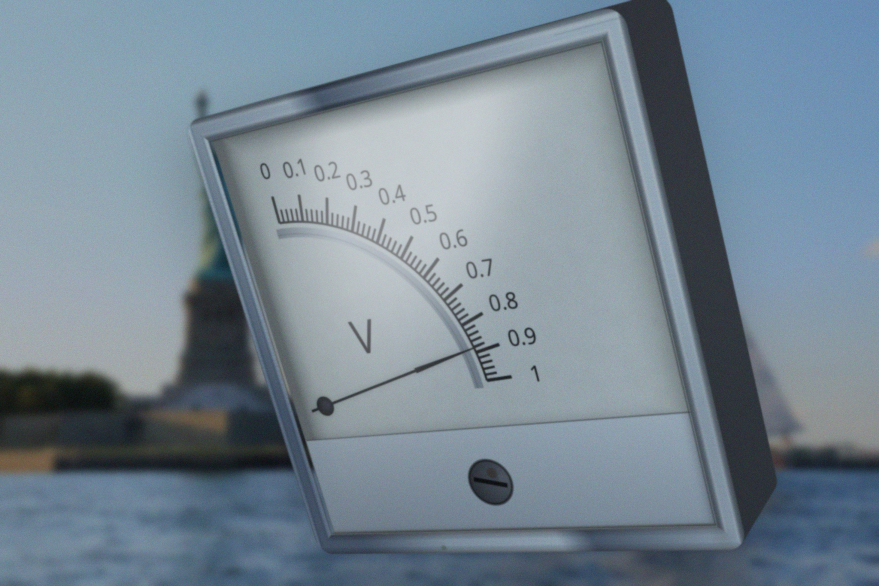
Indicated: 0.88 (V)
